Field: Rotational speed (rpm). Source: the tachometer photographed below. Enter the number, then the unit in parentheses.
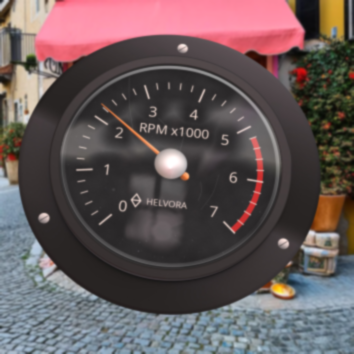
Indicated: 2200 (rpm)
